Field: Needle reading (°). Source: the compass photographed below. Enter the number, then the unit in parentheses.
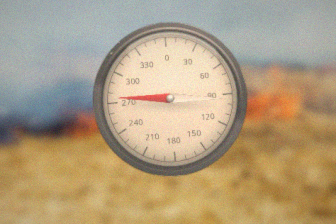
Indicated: 275 (°)
